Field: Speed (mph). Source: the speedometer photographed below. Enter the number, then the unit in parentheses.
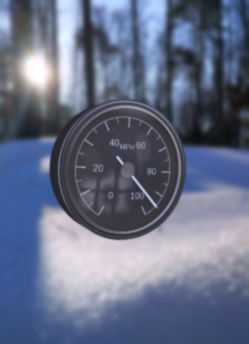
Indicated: 95 (mph)
